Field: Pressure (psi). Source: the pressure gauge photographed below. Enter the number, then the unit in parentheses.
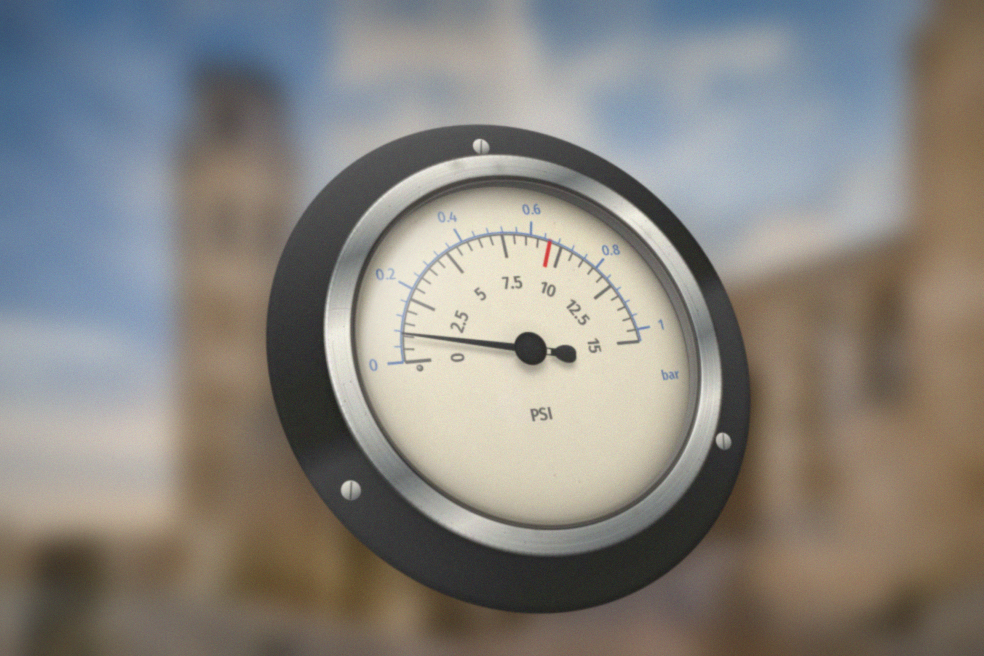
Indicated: 1 (psi)
